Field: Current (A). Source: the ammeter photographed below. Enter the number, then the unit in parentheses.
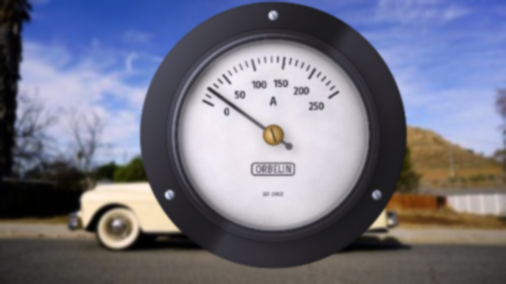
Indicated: 20 (A)
